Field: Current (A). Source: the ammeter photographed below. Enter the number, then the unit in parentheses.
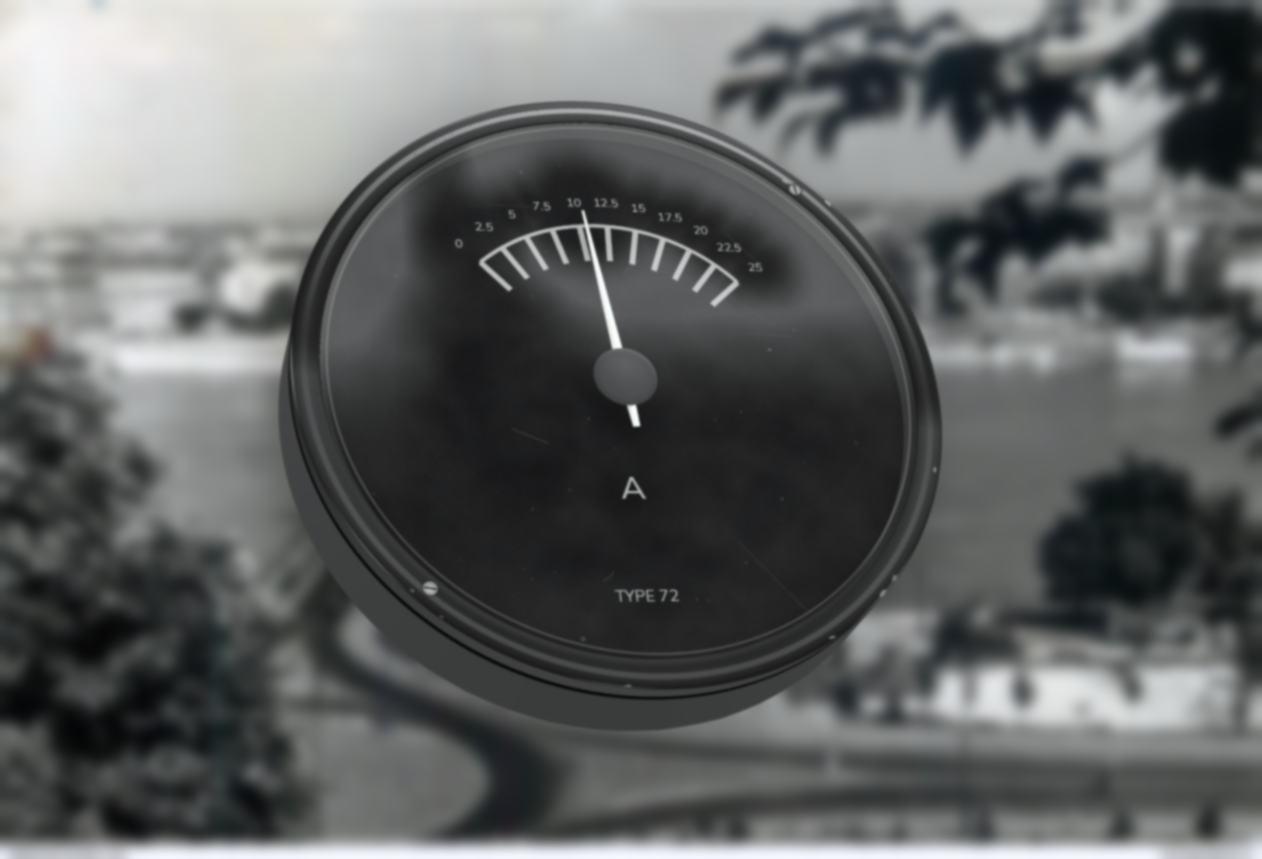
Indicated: 10 (A)
